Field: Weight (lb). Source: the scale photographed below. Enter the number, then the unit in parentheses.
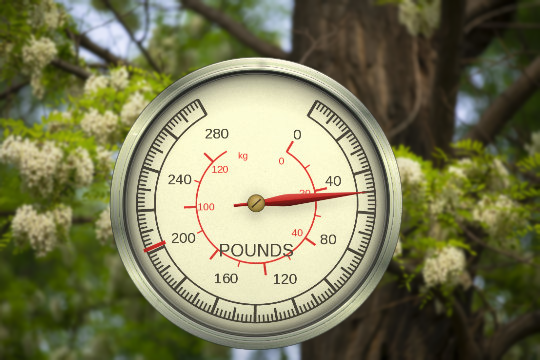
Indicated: 50 (lb)
